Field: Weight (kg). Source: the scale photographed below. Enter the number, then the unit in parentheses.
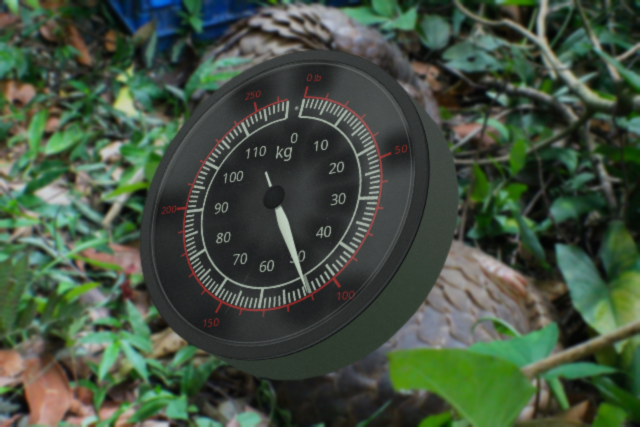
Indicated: 50 (kg)
